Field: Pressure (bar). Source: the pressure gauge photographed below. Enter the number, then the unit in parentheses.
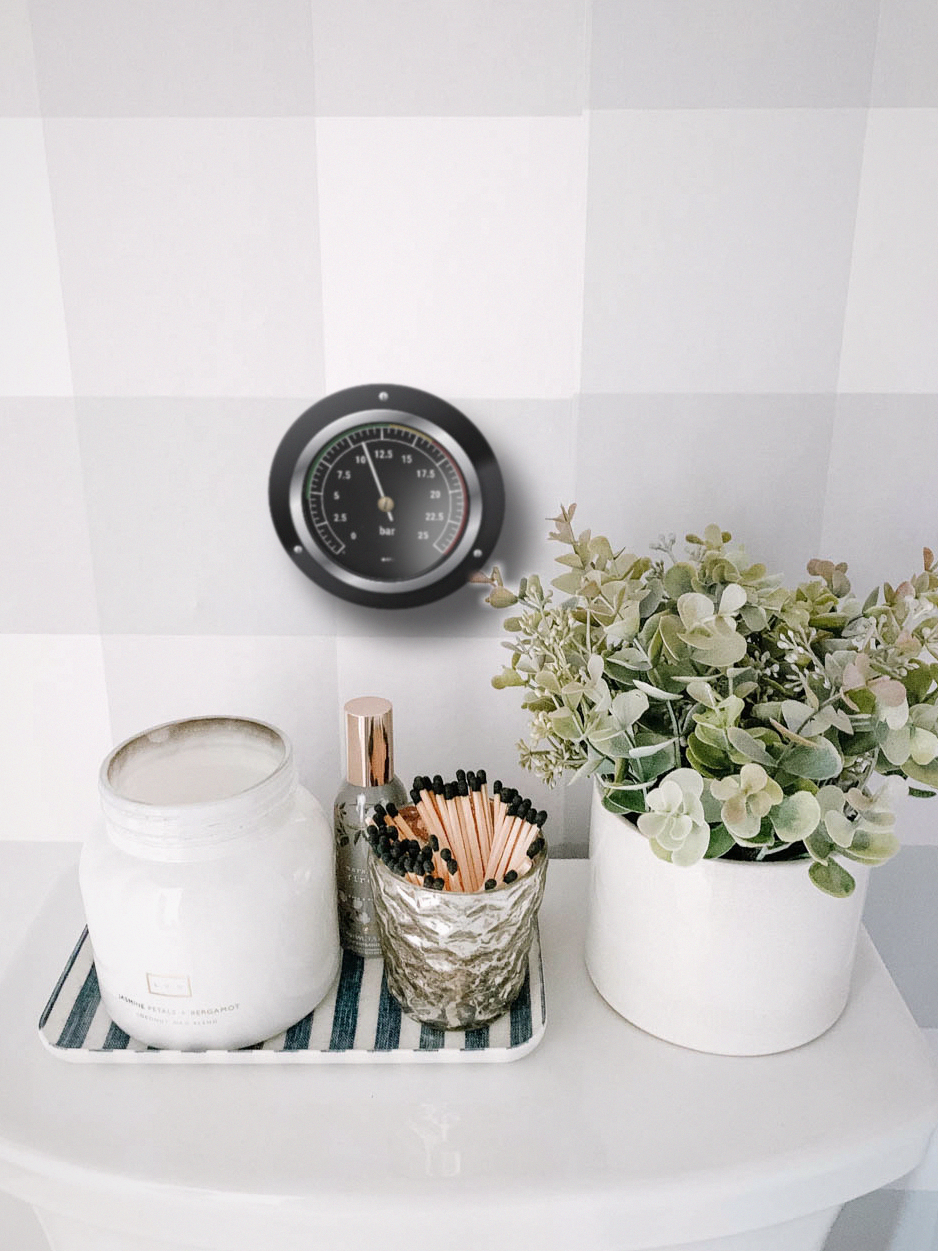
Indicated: 11 (bar)
